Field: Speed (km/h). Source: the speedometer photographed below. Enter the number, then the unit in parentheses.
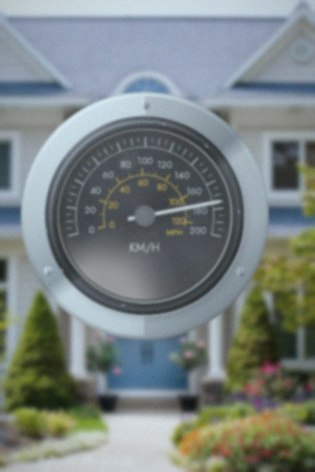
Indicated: 175 (km/h)
